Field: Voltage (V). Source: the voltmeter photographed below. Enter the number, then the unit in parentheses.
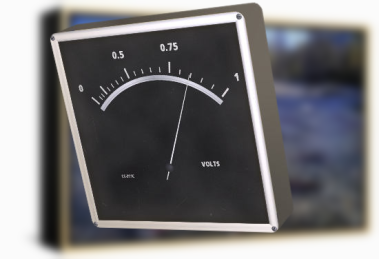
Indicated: 0.85 (V)
